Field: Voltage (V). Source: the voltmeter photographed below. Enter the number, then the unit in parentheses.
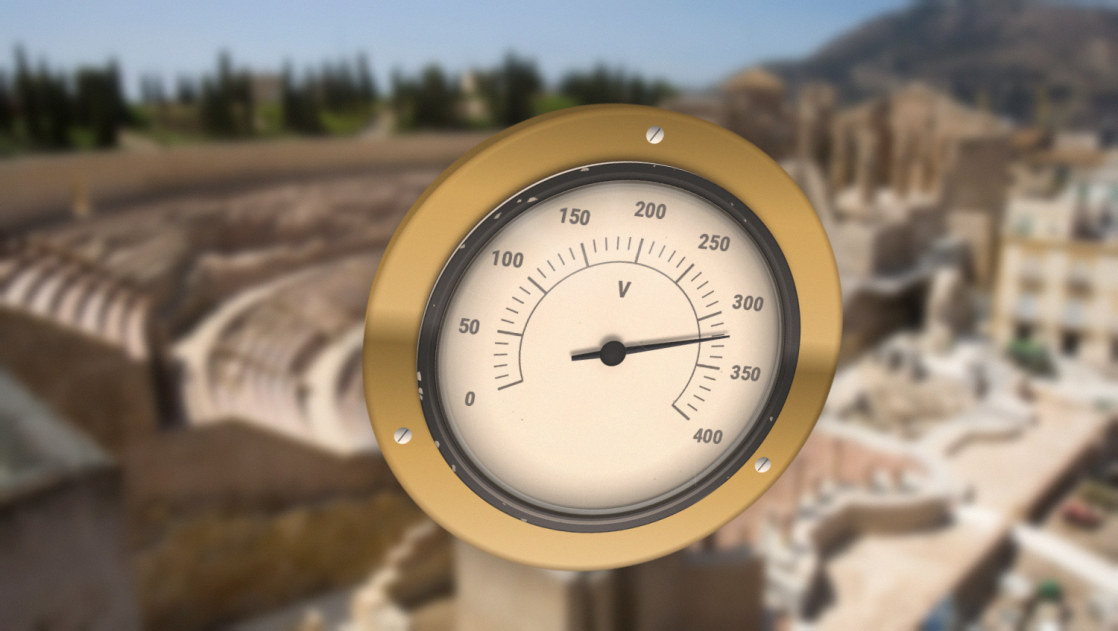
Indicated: 320 (V)
